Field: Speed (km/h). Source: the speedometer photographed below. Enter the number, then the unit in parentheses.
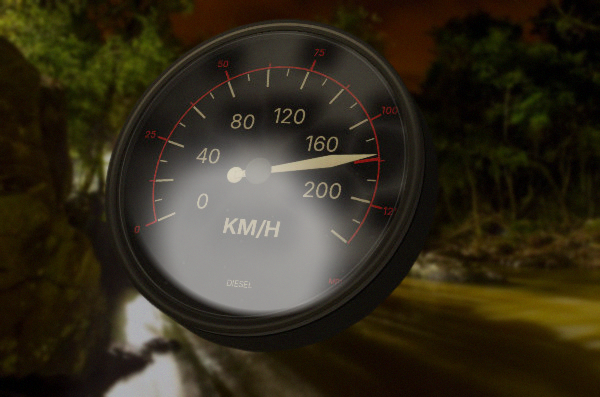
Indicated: 180 (km/h)
